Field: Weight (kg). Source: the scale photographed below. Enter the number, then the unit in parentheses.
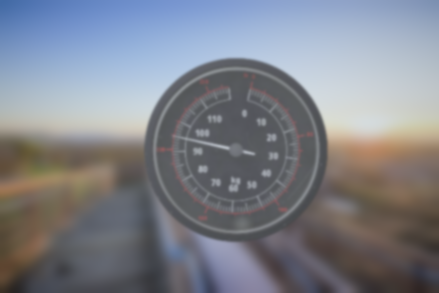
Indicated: 95 (kg)
